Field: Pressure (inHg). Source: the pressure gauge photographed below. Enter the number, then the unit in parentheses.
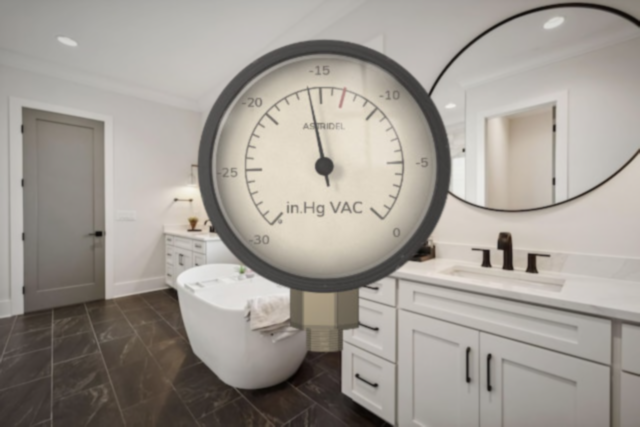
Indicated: -16 (inHg)
